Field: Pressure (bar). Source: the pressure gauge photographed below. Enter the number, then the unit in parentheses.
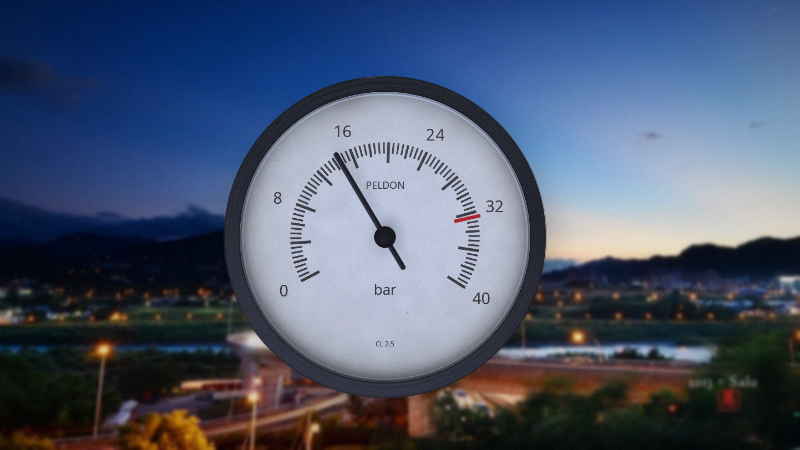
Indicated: 14.5 (bar)
